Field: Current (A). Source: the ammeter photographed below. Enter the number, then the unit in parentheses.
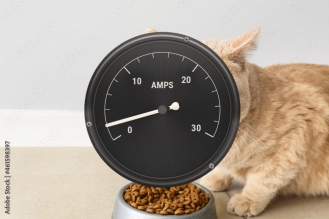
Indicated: 2 (A)
